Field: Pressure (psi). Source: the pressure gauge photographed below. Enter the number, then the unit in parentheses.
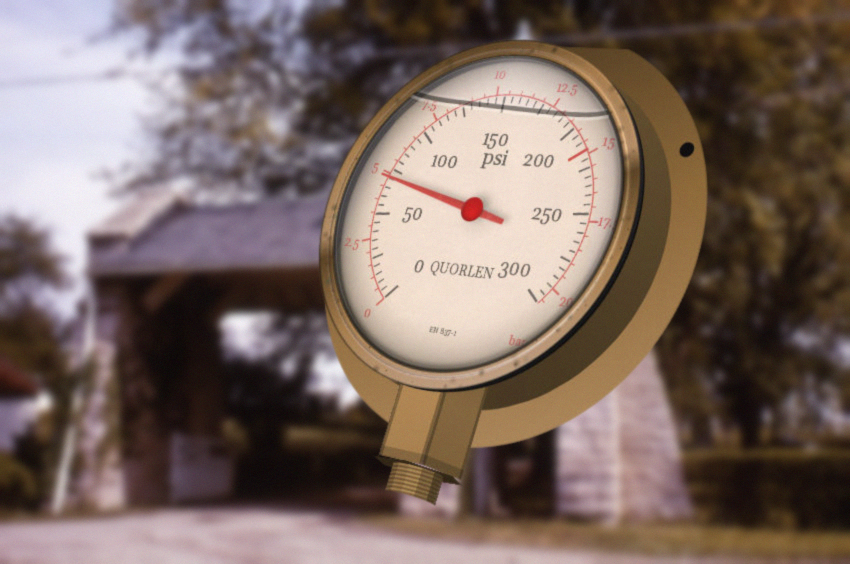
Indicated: 70 (psi)
